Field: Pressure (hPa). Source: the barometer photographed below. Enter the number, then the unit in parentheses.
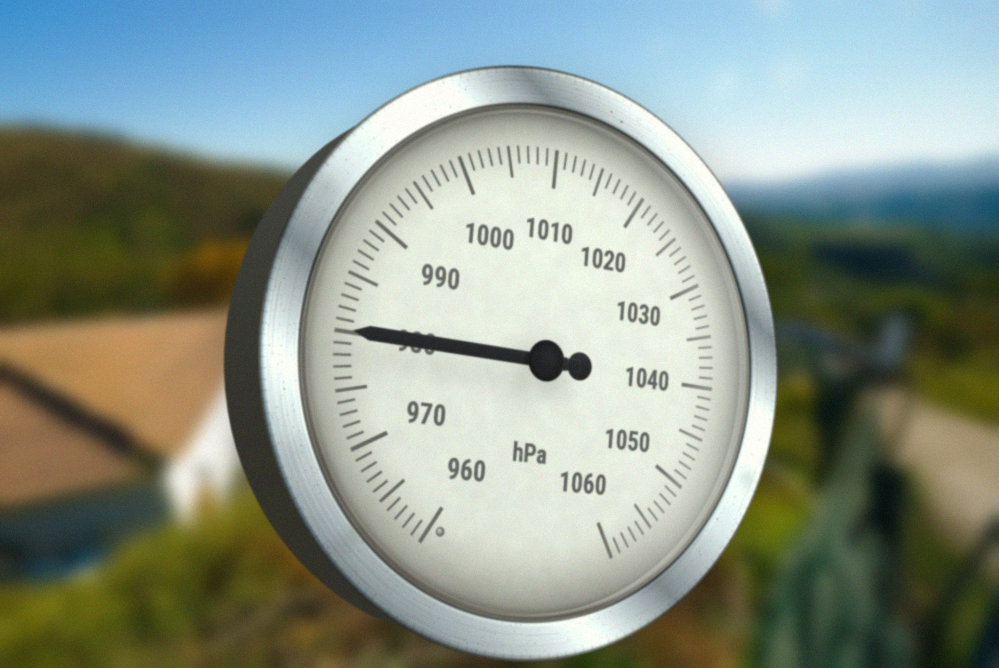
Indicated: 980 (hPa)
